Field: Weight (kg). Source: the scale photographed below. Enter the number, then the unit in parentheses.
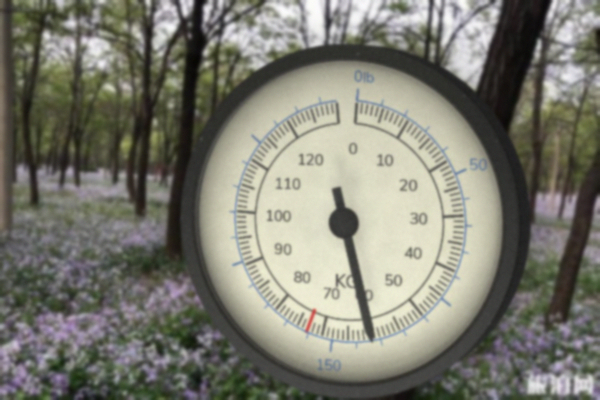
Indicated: 60 (kg)
